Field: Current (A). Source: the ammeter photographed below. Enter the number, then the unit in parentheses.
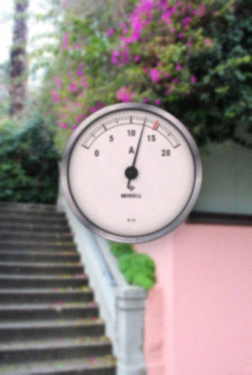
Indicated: 12.5 (A)
